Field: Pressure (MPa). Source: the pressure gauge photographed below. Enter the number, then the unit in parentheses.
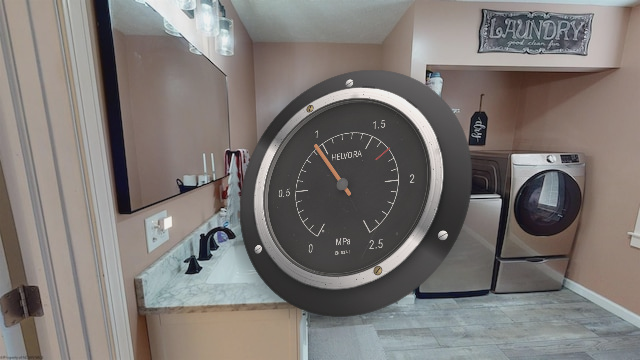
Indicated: 0.95 (MPa)
